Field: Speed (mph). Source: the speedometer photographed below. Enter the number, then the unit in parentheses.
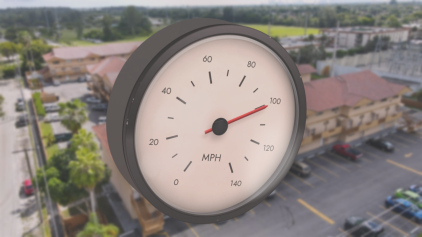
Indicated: 100 (mph)
